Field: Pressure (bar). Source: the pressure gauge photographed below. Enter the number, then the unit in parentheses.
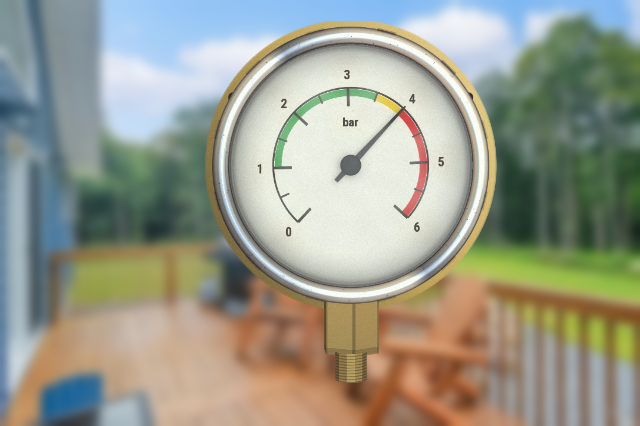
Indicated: 4 (bar)
